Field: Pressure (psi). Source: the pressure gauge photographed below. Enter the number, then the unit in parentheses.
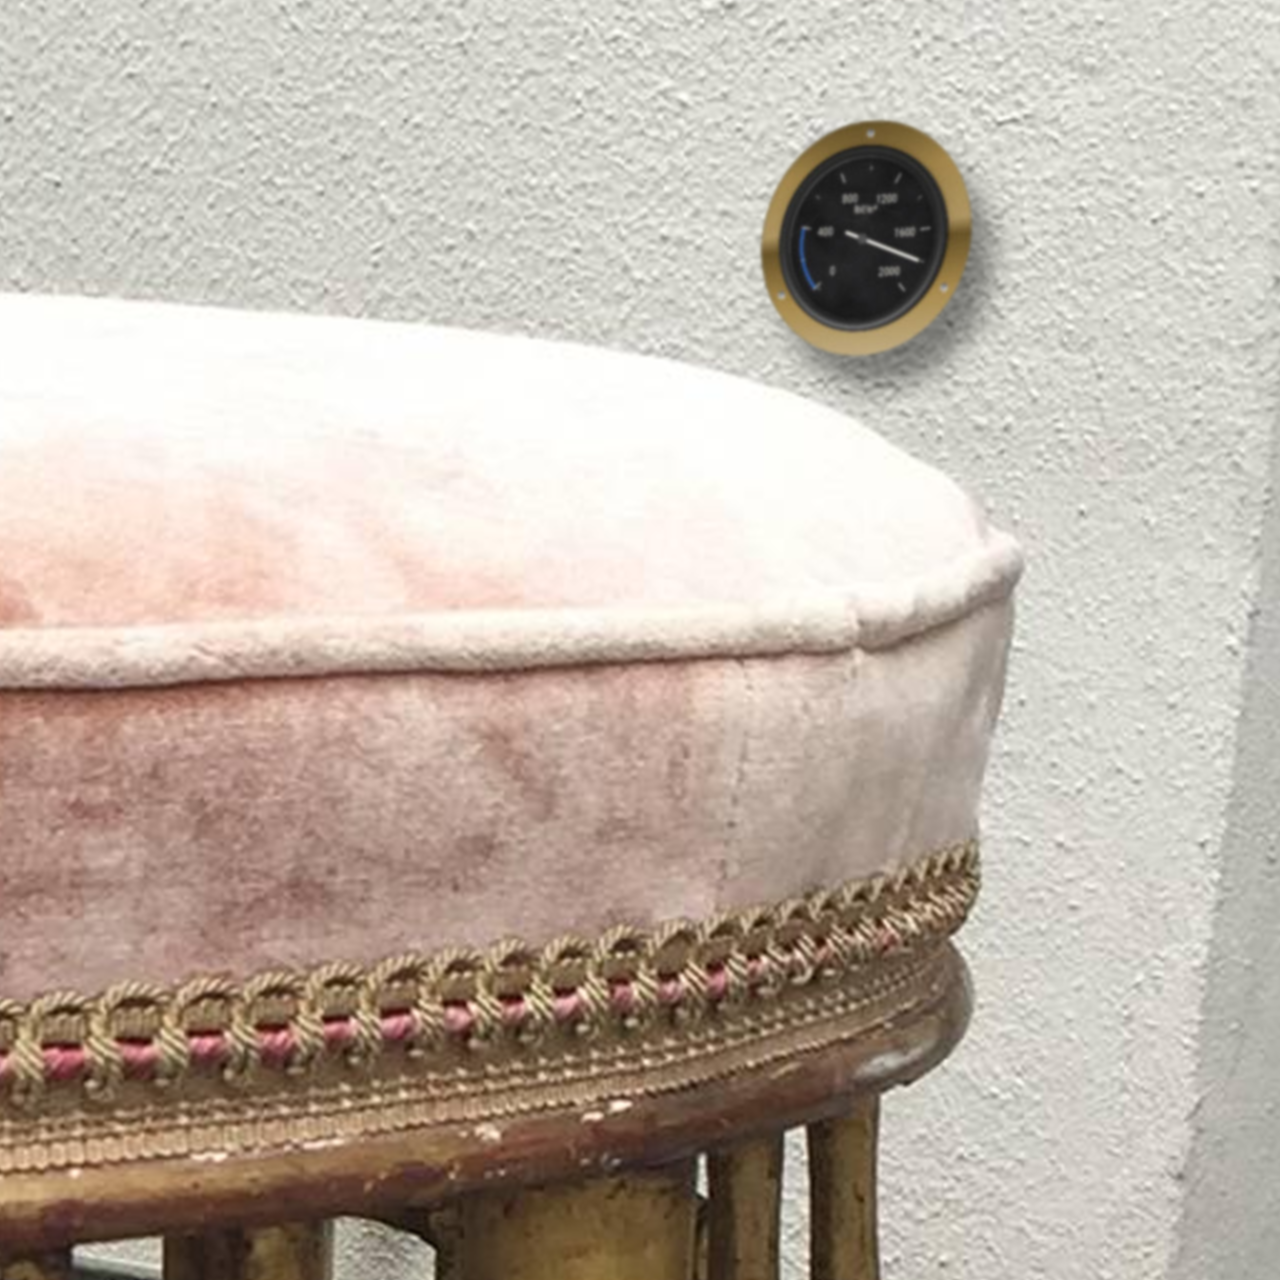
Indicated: 1800 (psi)
